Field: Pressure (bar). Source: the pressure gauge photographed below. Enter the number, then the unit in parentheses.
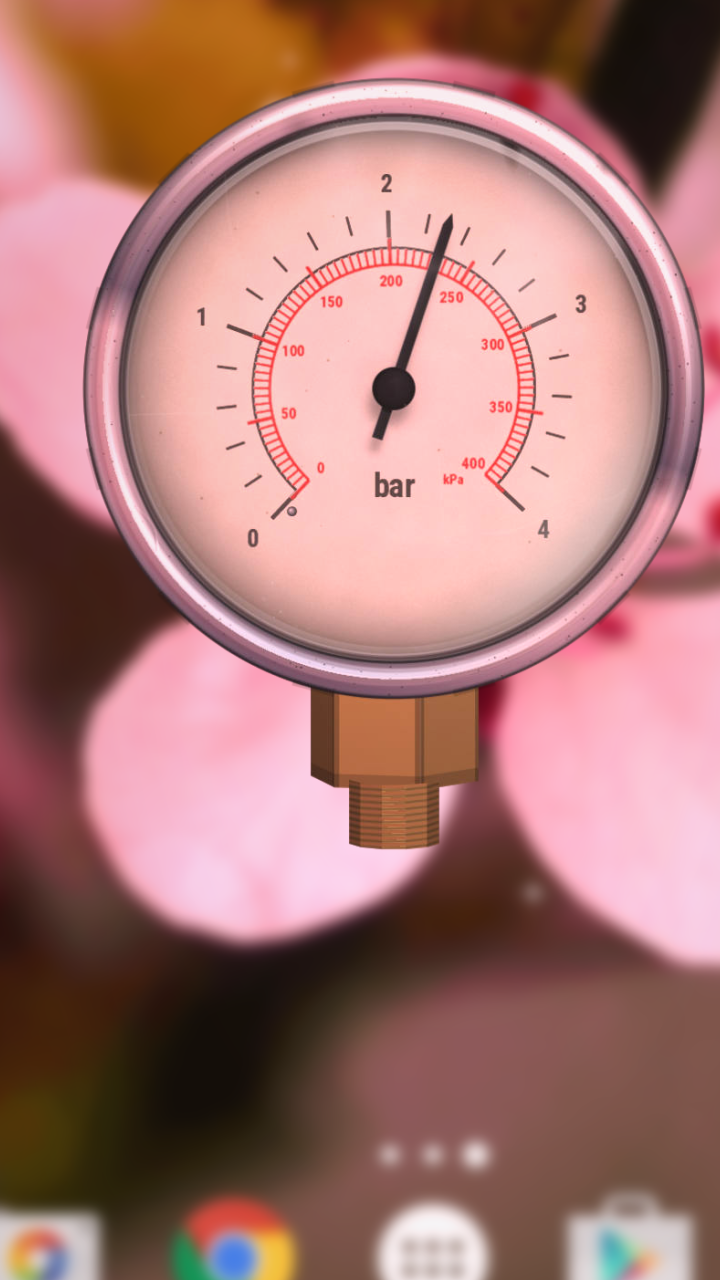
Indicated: 2.3 (bar)
